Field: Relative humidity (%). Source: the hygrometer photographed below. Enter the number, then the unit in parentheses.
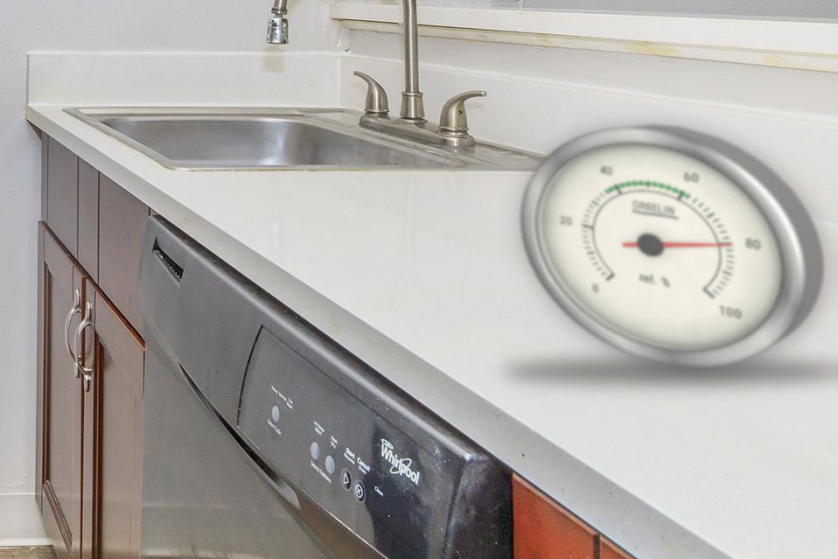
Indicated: 80 (%)
